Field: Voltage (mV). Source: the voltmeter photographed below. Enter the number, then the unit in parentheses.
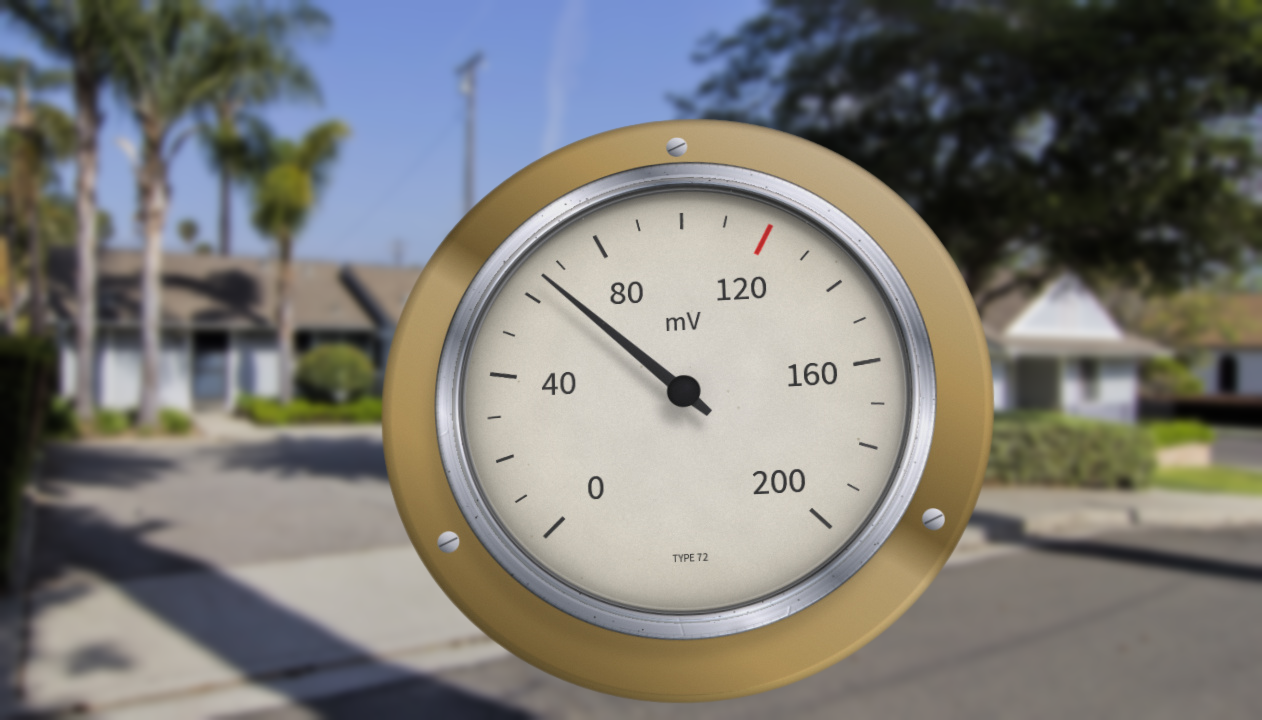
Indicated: 65 (mV)
